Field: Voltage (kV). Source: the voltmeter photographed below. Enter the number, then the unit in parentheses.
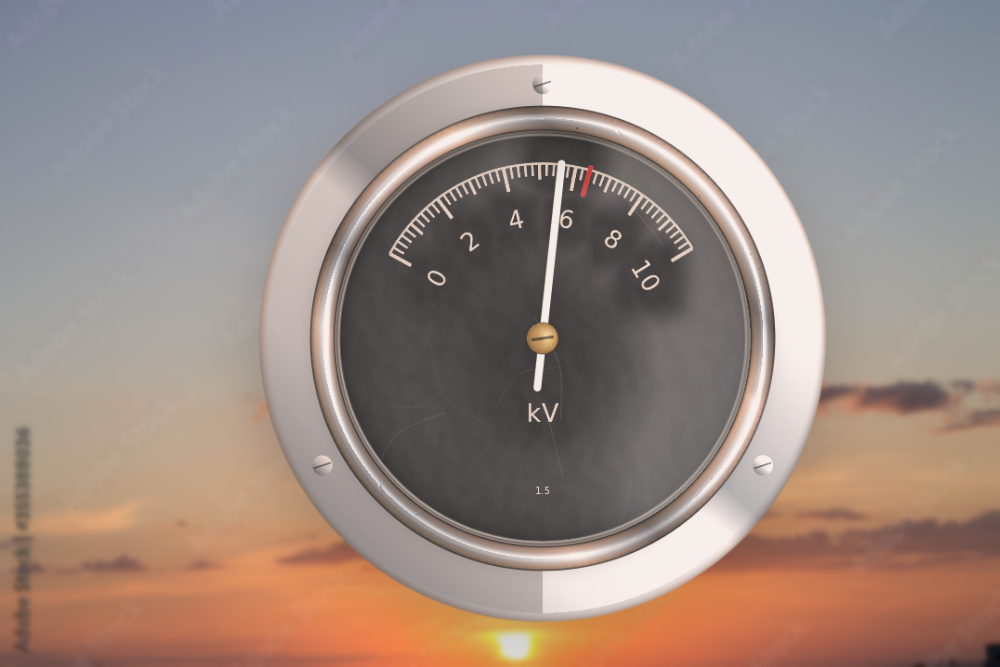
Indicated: 5.6 (kV)
